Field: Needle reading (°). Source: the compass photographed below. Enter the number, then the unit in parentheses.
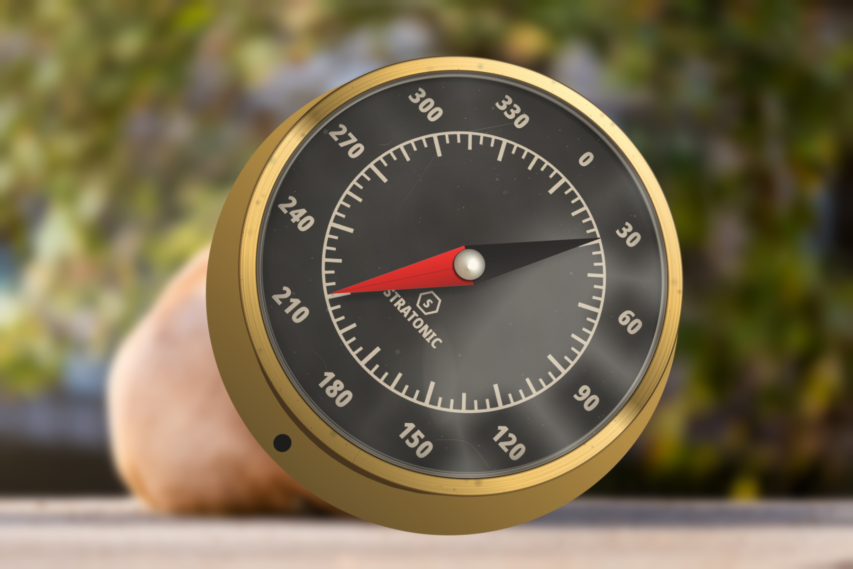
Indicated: 210 (°)
